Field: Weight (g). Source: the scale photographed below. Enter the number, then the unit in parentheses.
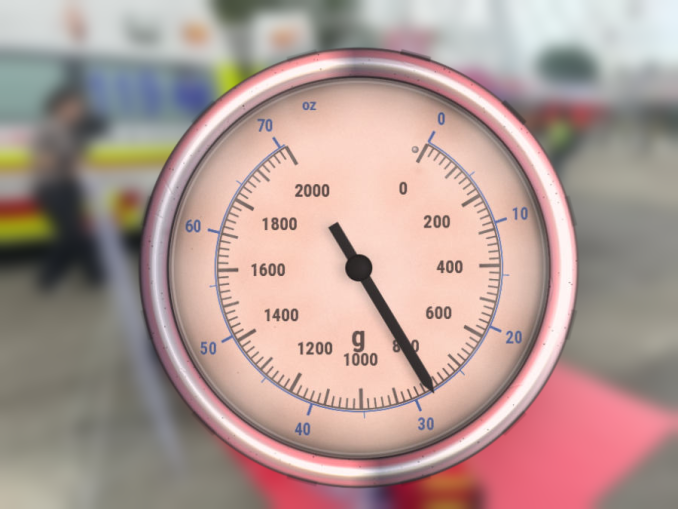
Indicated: 800 (g)
